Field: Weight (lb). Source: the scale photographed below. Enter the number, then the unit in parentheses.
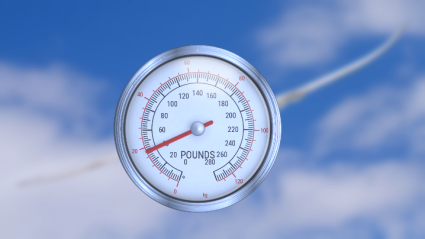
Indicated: 40 (lb)
